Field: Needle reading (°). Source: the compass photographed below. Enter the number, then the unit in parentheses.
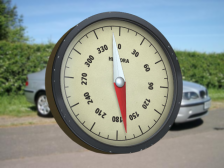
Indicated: 170 (°)
